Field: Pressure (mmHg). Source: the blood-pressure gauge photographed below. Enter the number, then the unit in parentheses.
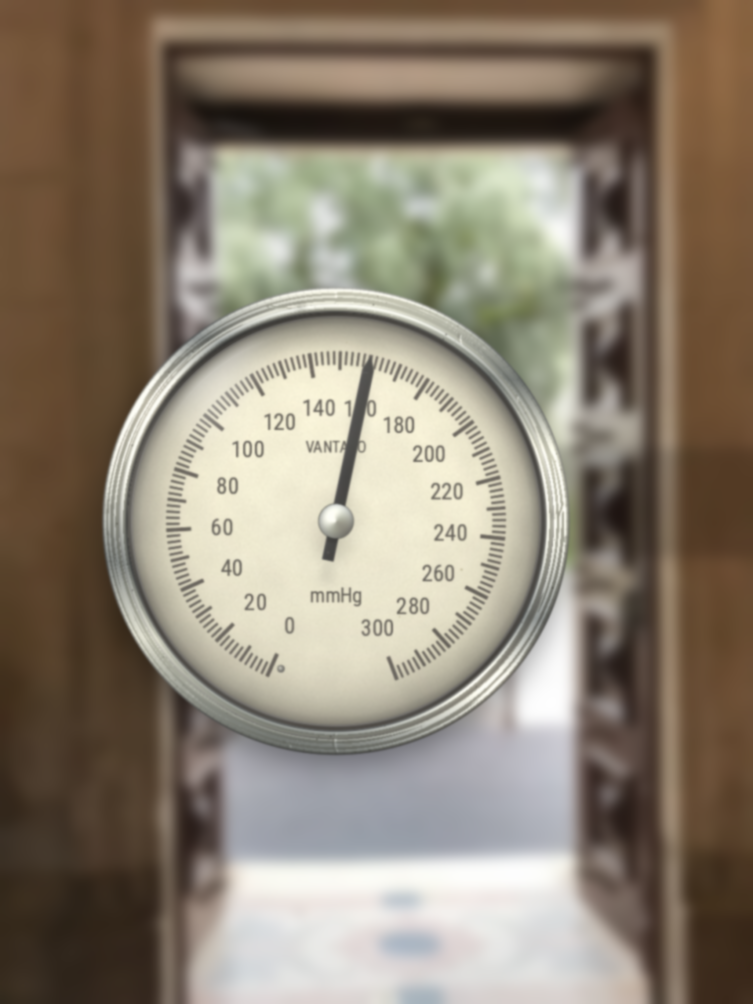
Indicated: 160 (mmHg)
